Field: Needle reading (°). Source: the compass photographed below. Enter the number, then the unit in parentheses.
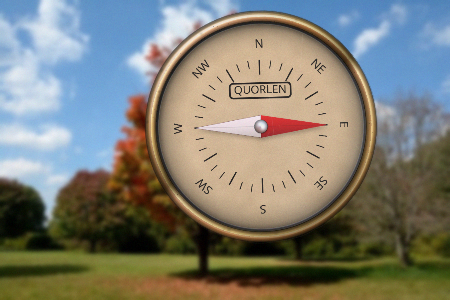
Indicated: 90 (°)
